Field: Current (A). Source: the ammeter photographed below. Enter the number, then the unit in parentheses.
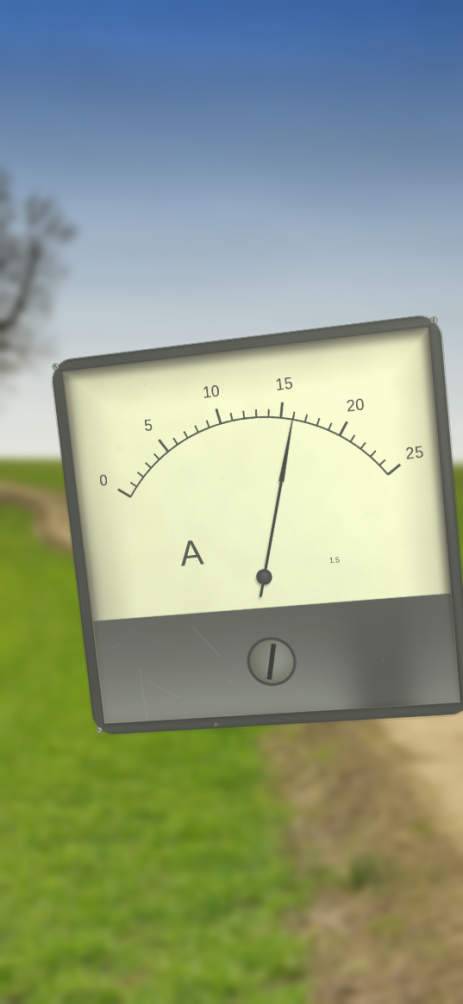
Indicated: 16 (A)
